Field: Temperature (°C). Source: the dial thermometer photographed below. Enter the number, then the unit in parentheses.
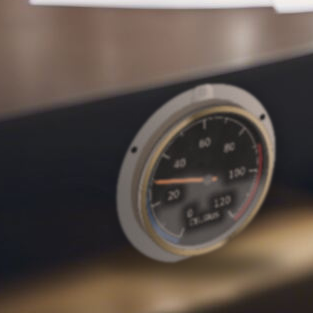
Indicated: 30 (°C)
